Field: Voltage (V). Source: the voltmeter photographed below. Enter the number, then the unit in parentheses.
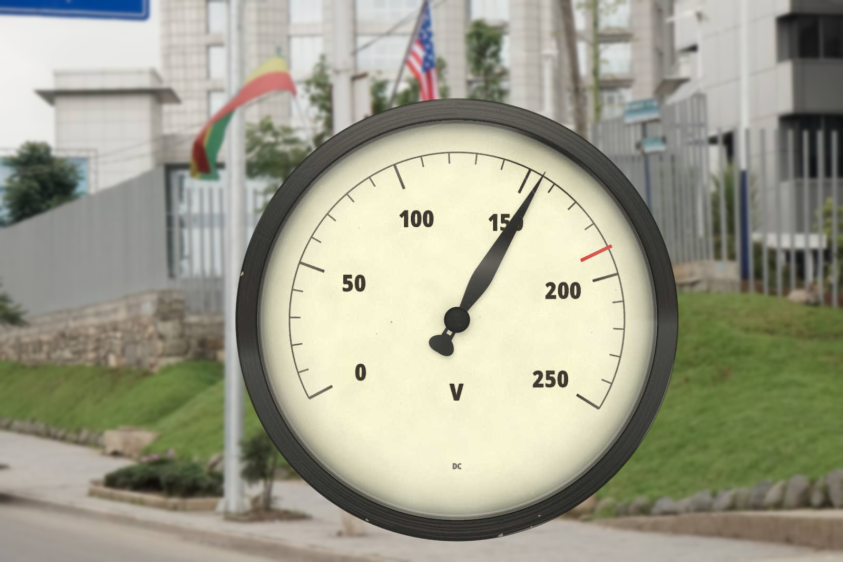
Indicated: 155 (V)
